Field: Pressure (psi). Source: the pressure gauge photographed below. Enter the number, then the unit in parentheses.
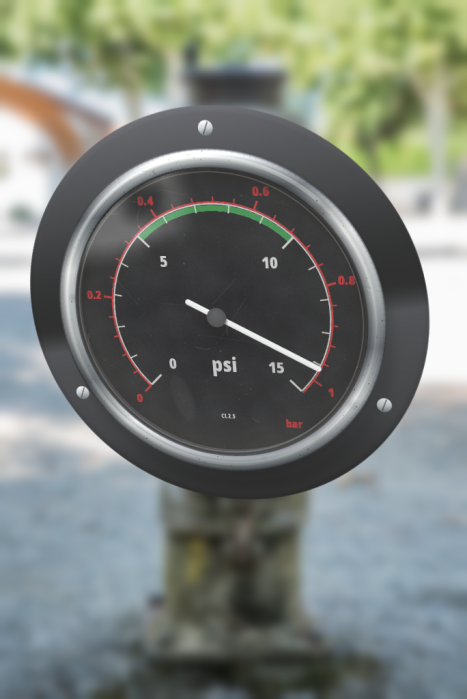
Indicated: 14 (psi)
